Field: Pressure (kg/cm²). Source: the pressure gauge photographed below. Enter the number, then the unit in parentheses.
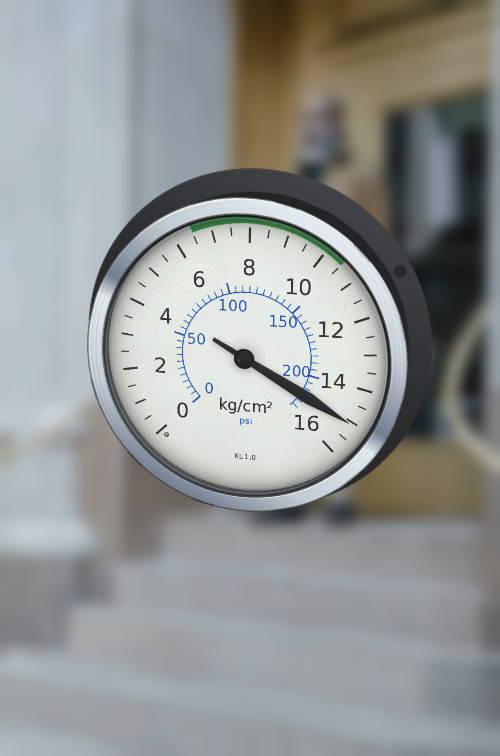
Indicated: 15 (kg/cm²)
